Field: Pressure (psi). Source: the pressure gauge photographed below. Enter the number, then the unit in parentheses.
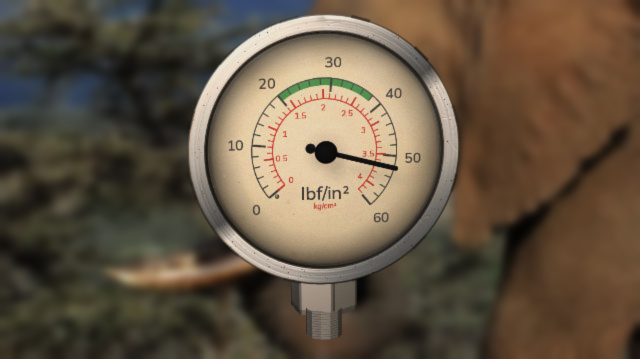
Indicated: 52 (psi)
